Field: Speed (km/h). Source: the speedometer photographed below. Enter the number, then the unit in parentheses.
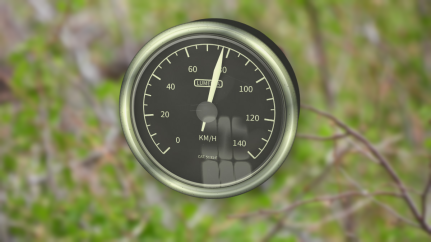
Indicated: 77.5 (km/h)
